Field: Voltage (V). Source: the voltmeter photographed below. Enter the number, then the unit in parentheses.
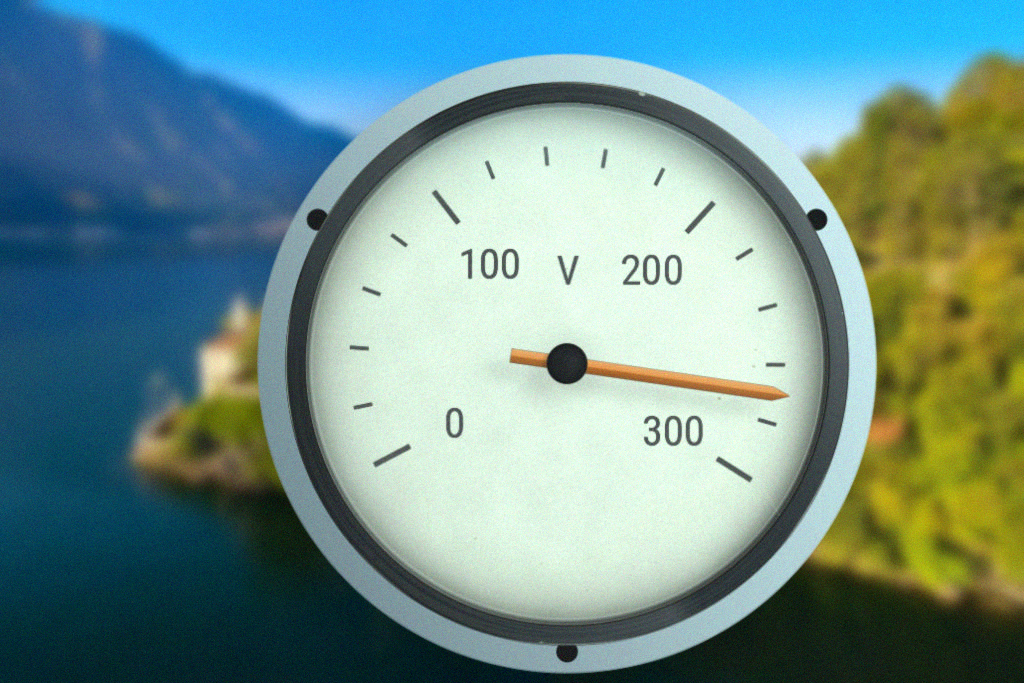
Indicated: 270 (V)
